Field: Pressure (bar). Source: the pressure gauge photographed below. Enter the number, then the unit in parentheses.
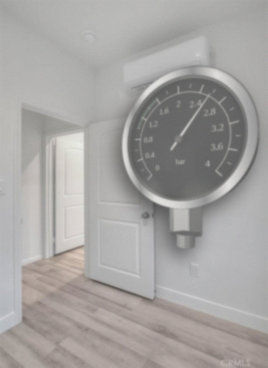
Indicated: 2.6 (bar)
